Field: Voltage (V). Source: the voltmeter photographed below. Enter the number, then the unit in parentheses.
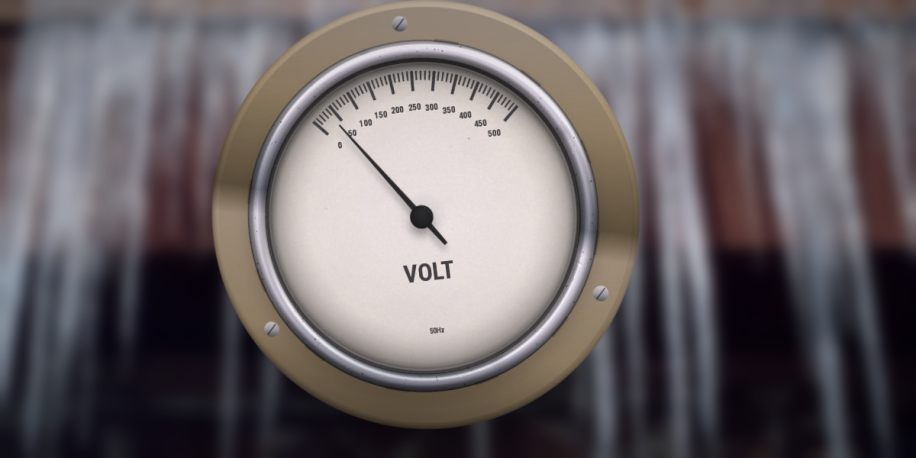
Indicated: 40 (V)
